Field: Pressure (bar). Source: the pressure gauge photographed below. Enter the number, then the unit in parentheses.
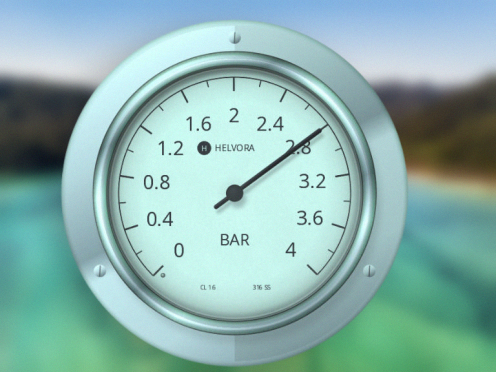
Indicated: 2.8 (bar)
